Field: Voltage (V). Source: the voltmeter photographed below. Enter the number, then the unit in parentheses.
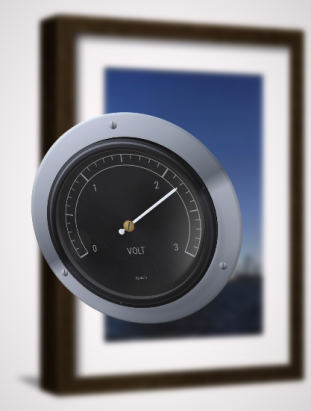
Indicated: 2.2 (V)
